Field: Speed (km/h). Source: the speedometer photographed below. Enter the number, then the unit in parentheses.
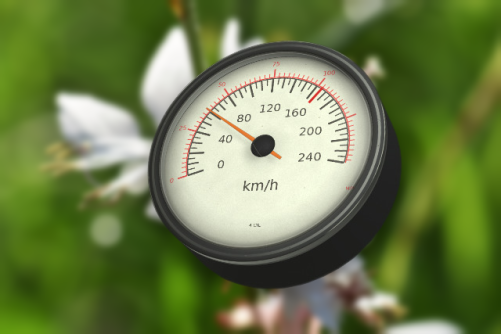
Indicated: 60 (km/h)
